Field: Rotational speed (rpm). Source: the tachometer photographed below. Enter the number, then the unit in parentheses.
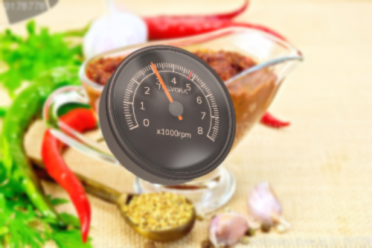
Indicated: 3000 (rpm)
